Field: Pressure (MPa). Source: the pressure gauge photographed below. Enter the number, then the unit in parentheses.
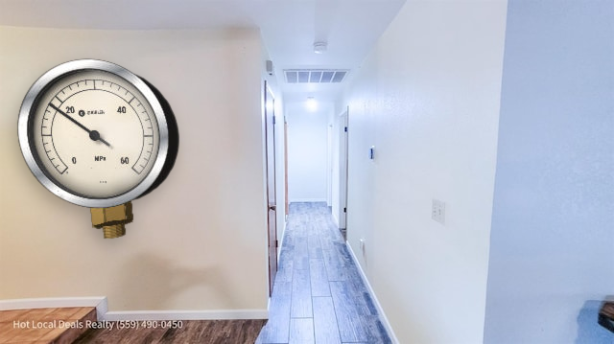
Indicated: 18 (MPa)
